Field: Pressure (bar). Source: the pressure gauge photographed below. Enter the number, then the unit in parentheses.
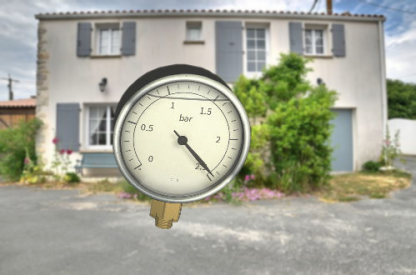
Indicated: 2.45 (bar)
